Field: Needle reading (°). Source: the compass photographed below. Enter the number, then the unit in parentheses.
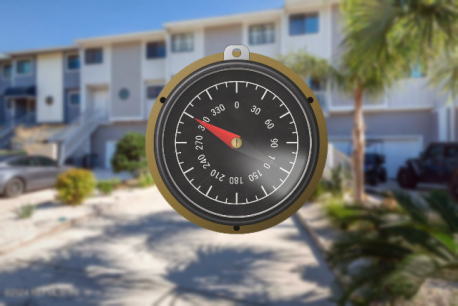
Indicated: 300 (°)
